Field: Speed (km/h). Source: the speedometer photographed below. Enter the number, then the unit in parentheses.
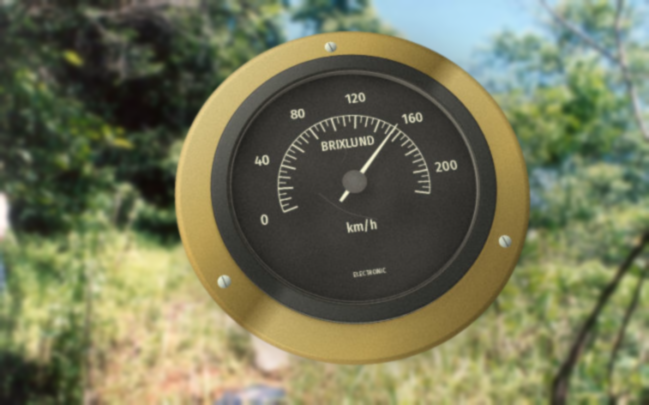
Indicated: 155 (km/h)
